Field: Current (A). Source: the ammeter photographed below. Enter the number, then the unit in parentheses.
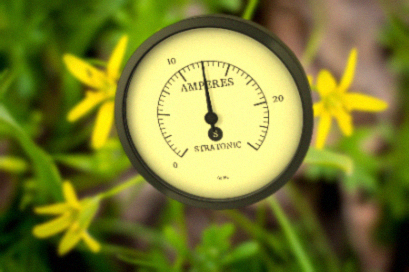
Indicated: 12.5 (A)
